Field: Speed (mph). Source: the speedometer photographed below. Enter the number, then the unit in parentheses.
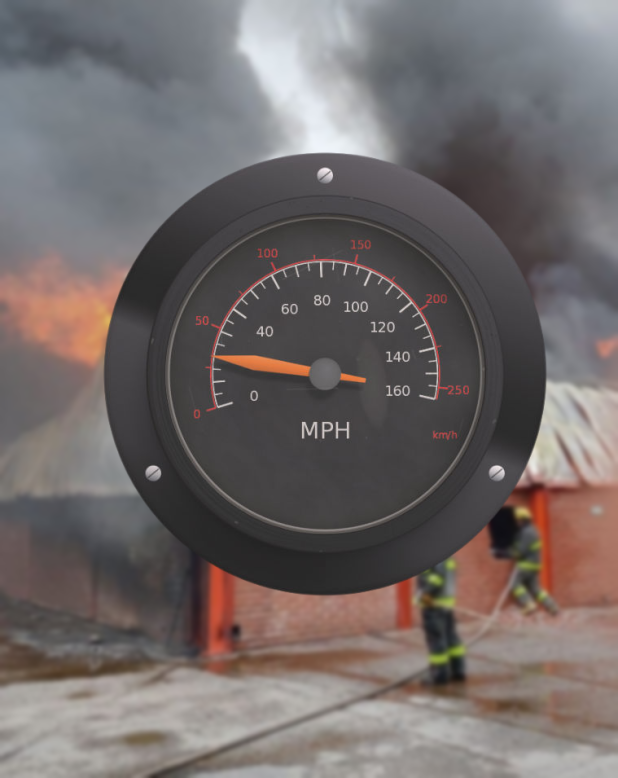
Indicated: 20 (mph)
